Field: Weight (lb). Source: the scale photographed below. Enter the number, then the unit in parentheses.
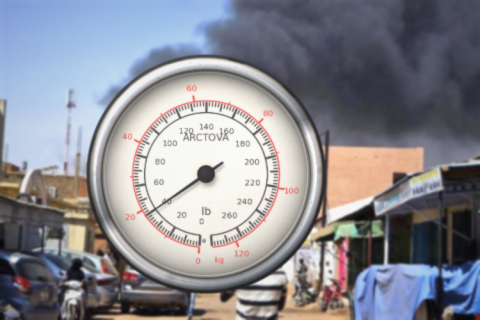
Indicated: 40 (lb)
